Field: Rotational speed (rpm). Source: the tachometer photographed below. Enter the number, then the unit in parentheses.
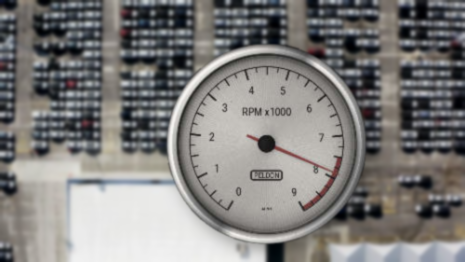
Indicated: 7875 (rpm)
